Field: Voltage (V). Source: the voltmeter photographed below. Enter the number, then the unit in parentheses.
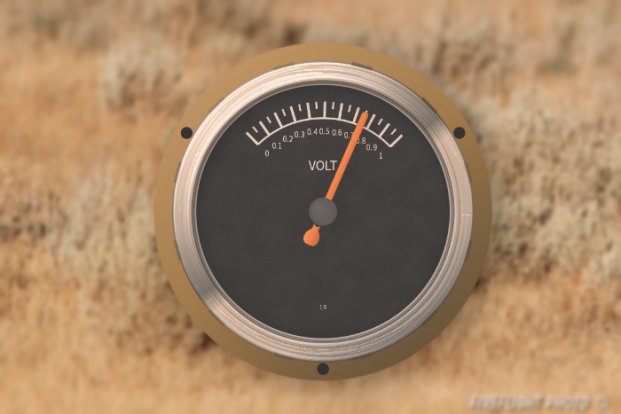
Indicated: 0.75 (V)
